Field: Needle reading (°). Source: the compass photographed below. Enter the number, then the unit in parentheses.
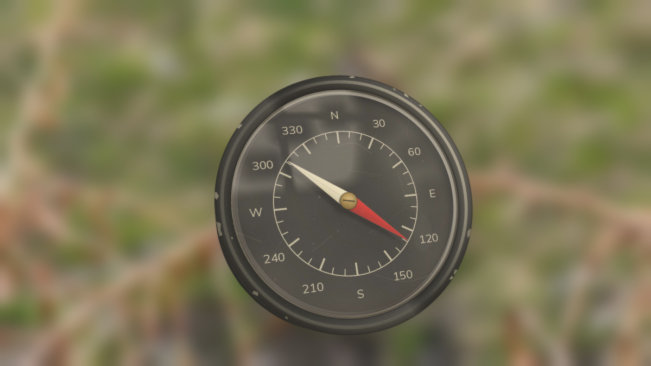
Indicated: 130 (°)
